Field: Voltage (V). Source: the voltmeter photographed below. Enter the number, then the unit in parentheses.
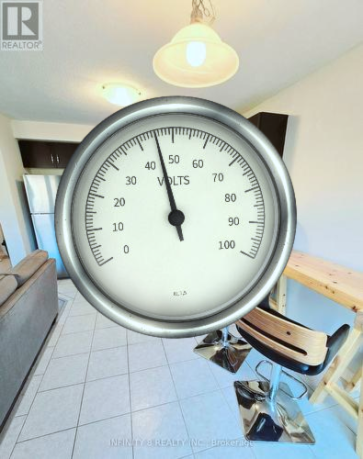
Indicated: 45 (V)
